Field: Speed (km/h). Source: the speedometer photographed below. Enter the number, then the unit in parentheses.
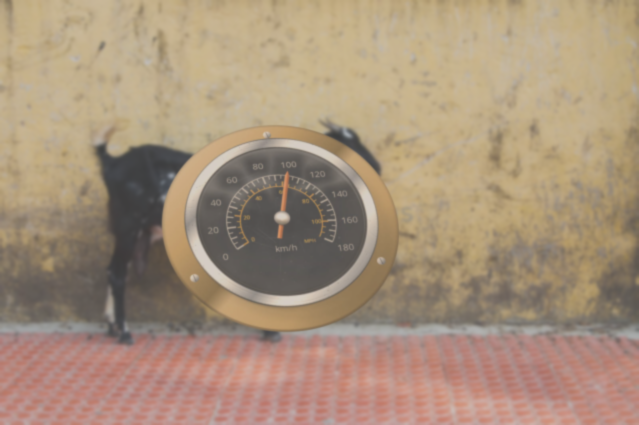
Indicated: 100 (km/h)
